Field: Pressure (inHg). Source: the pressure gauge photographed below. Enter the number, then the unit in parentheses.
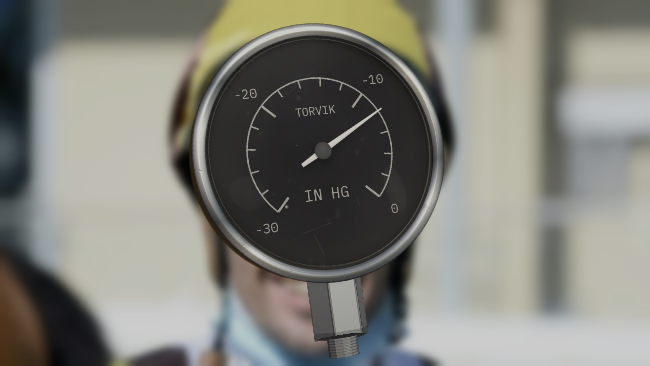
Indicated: -8 (inHg)
